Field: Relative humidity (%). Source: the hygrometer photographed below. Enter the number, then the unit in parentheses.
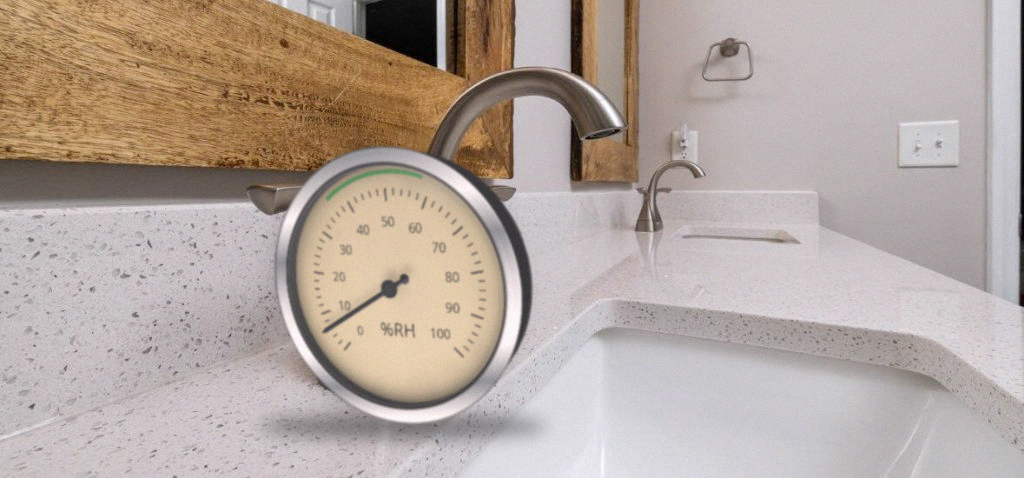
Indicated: 6 (%)
